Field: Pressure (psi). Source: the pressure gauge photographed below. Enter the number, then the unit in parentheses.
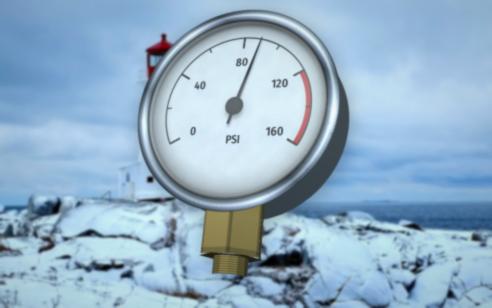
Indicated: 90 (psi)
